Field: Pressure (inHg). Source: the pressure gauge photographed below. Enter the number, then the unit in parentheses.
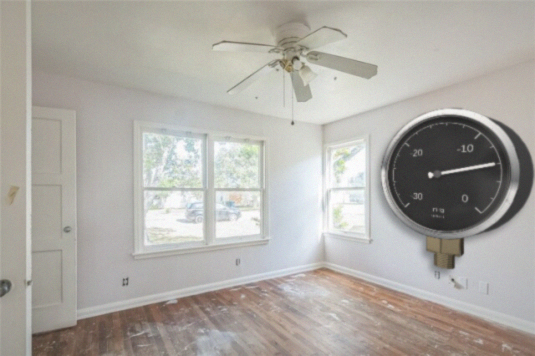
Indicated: -6 (inHg)
